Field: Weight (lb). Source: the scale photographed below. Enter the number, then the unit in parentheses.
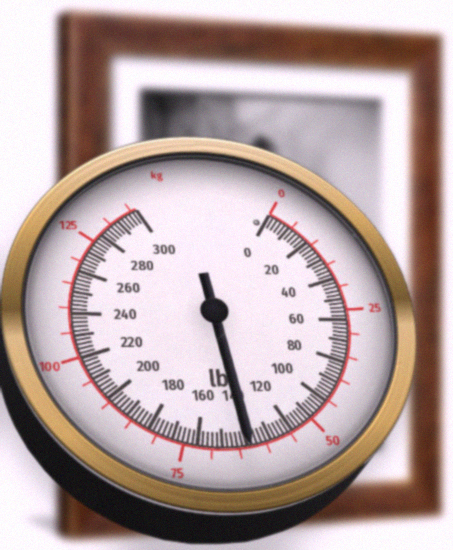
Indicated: 140 (lb)
